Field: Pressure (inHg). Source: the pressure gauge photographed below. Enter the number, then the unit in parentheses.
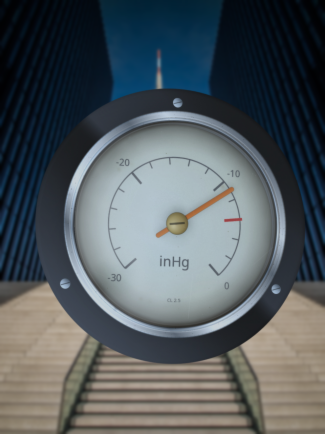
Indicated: -9 (inHg)
